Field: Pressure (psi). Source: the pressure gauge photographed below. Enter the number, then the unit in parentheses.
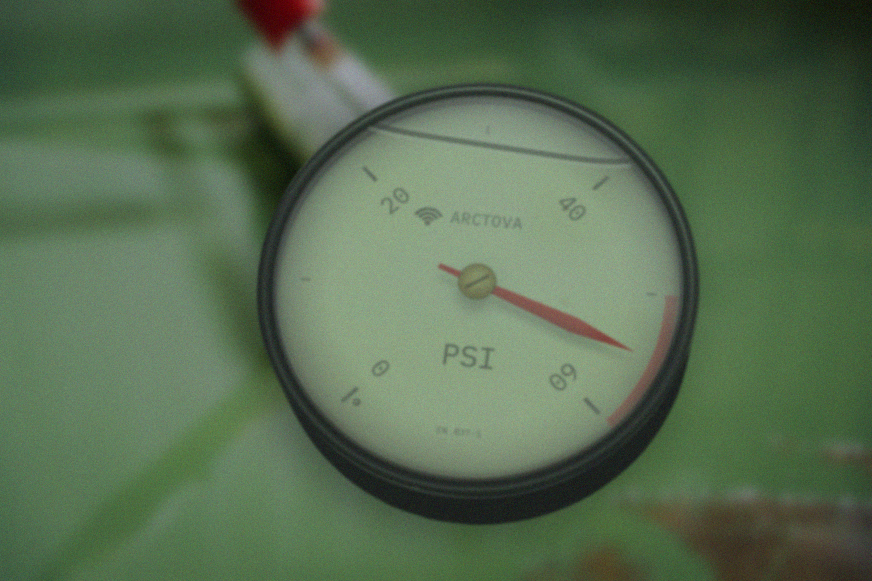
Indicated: 55 (psi)
